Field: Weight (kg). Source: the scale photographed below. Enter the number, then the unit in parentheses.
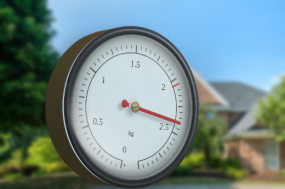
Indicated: 2.4 (kg)
